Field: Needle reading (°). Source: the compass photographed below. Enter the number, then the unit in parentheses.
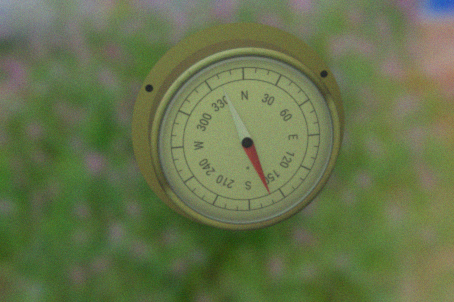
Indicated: 160 (°)
